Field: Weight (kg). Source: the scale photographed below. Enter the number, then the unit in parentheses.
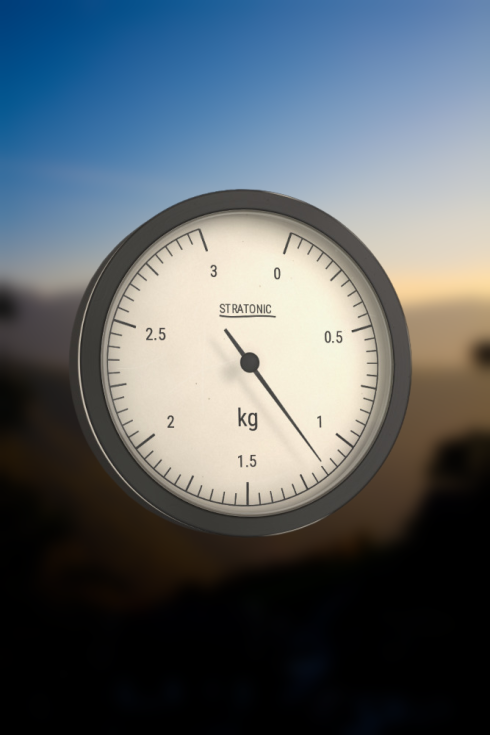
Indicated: 1.15 (kg)
